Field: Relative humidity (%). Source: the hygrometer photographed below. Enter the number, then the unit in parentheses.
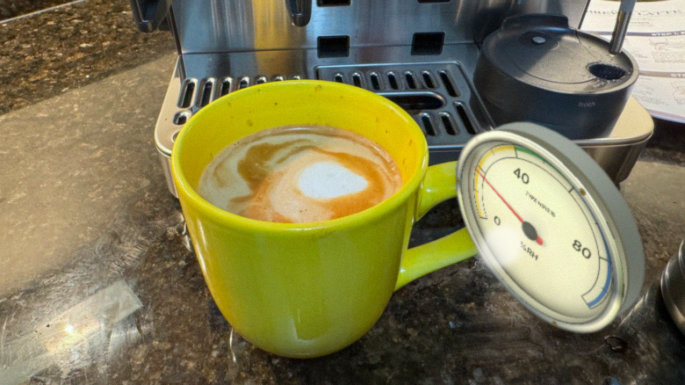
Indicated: 20 (%)
